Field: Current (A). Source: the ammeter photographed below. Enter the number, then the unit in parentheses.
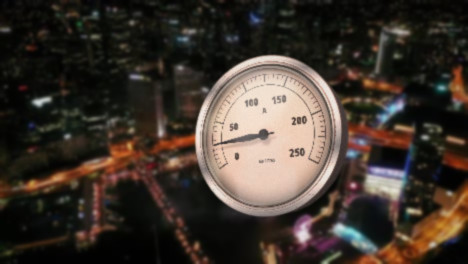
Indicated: 25 (A)
